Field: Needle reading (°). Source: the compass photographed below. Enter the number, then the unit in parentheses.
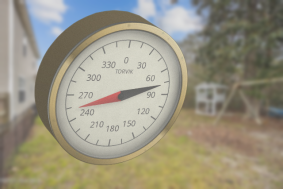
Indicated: 255 (°)
